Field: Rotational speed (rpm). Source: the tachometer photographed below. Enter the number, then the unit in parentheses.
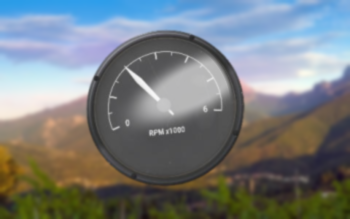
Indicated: 2000 (rpm)
